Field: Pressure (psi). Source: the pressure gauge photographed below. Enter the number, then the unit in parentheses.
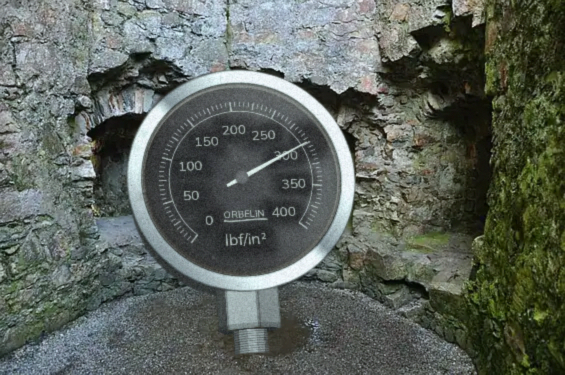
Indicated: 300 (psi)
